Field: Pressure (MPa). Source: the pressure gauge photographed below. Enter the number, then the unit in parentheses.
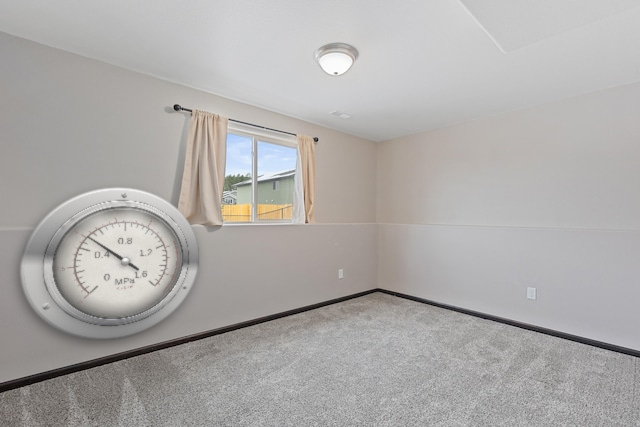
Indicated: 0.5 (MPa)
